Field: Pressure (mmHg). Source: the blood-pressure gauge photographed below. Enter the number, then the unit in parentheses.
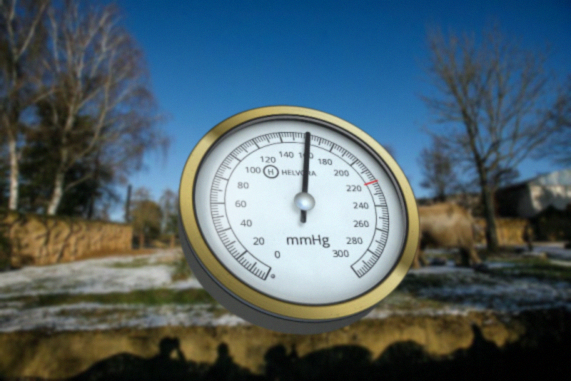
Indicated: 160 (mmHg)
